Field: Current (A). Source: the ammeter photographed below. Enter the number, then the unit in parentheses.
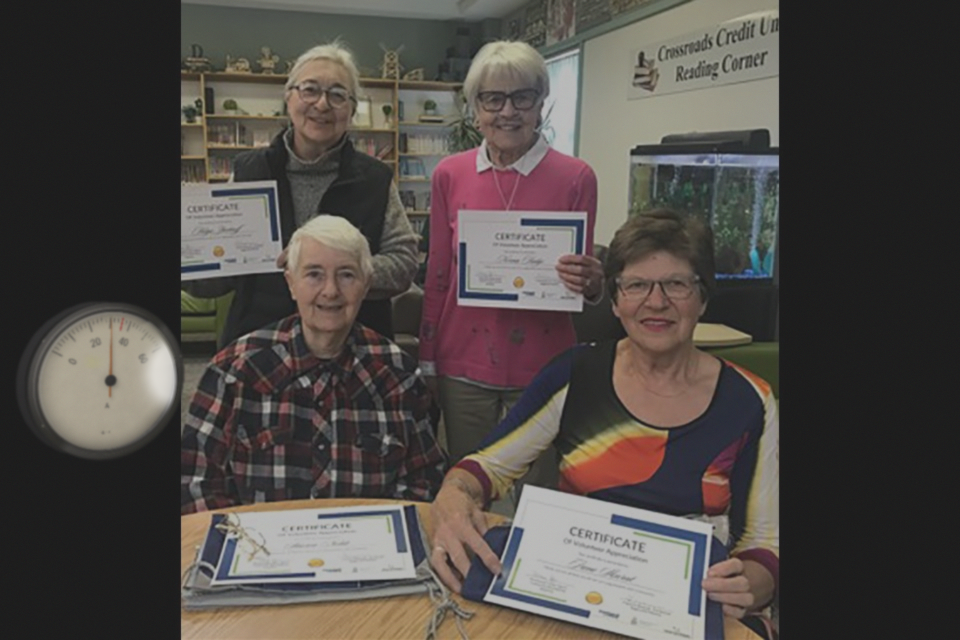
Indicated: 30 (A)
